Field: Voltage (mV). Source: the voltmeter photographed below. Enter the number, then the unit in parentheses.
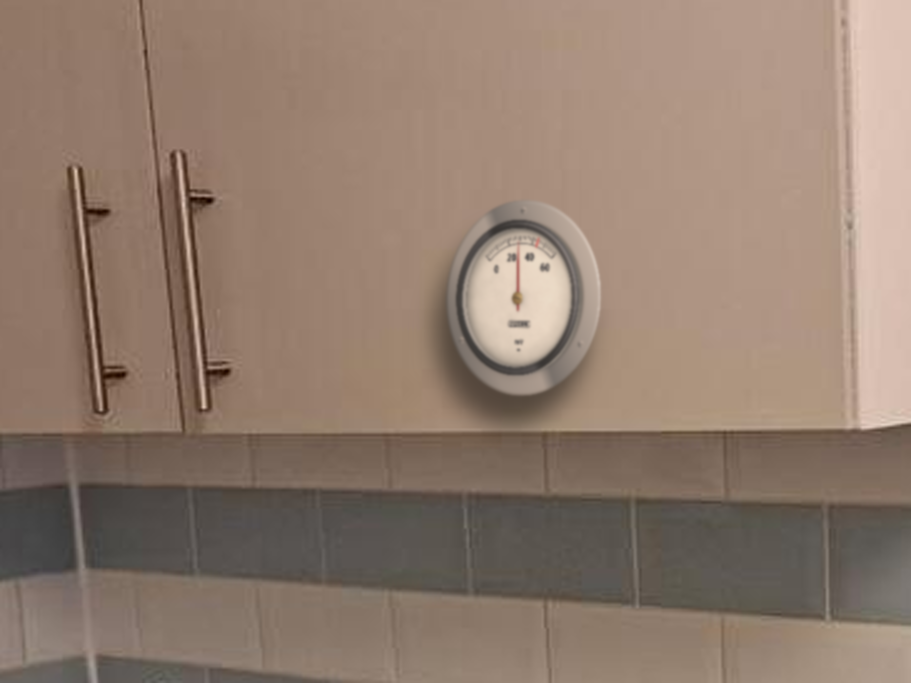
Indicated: 30 (mV)
